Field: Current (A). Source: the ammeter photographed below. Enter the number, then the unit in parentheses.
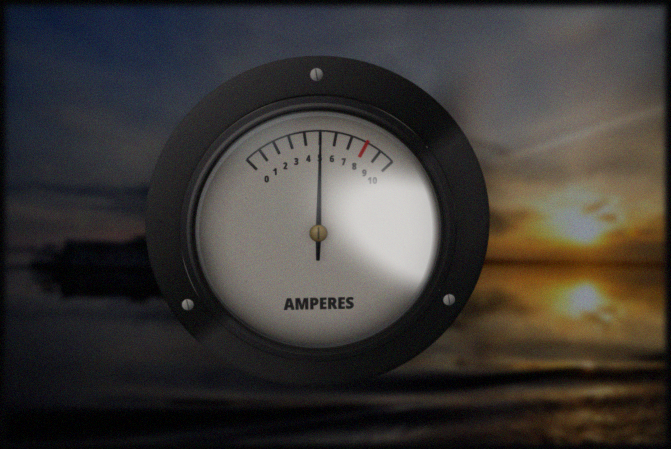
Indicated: 5 (A)
